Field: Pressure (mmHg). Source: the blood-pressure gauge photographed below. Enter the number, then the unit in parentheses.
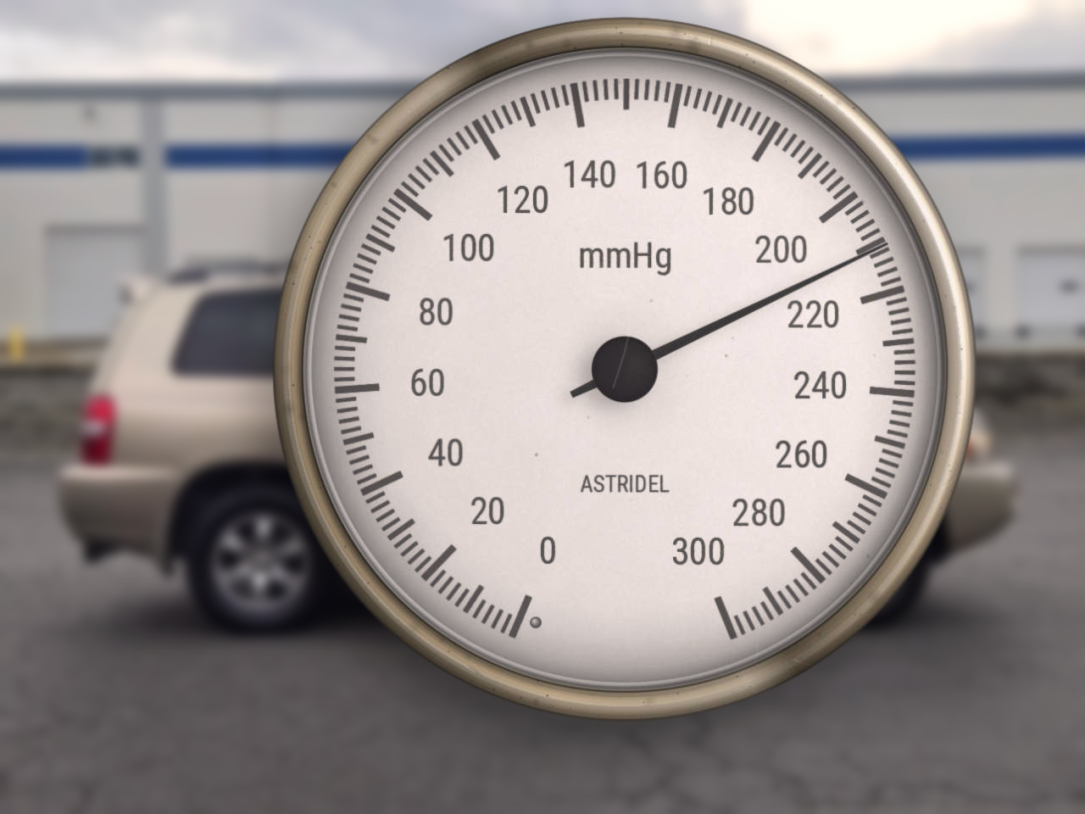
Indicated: 211 (mmHg)
